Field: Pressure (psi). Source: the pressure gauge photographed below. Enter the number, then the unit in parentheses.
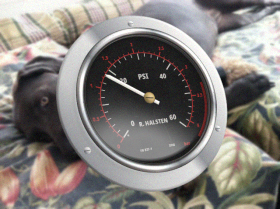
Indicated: 18 (psi)
